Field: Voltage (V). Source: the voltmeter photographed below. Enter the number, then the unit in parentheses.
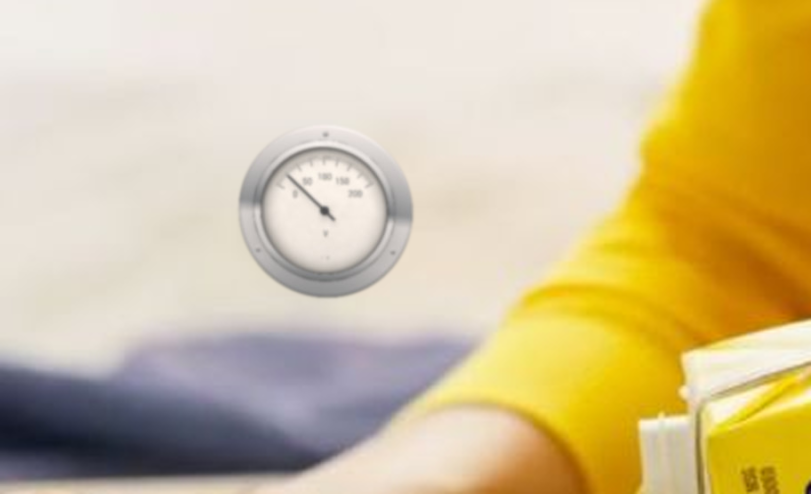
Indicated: 25 (V)
